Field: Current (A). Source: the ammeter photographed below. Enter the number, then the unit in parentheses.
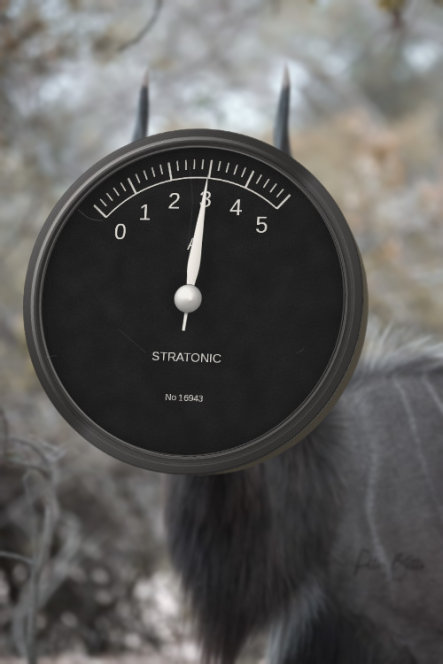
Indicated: 3 (A)
